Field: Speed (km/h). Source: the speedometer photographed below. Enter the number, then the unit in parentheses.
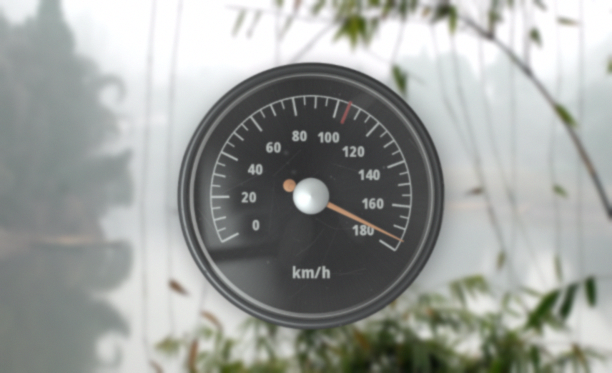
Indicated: 175 (km/h)
